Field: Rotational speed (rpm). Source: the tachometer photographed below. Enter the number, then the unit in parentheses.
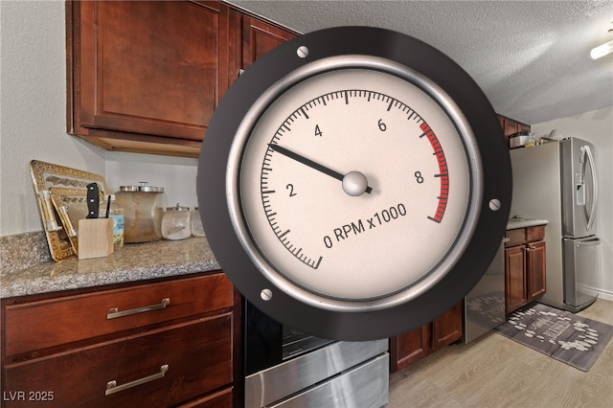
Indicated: 3000 (rpm)
